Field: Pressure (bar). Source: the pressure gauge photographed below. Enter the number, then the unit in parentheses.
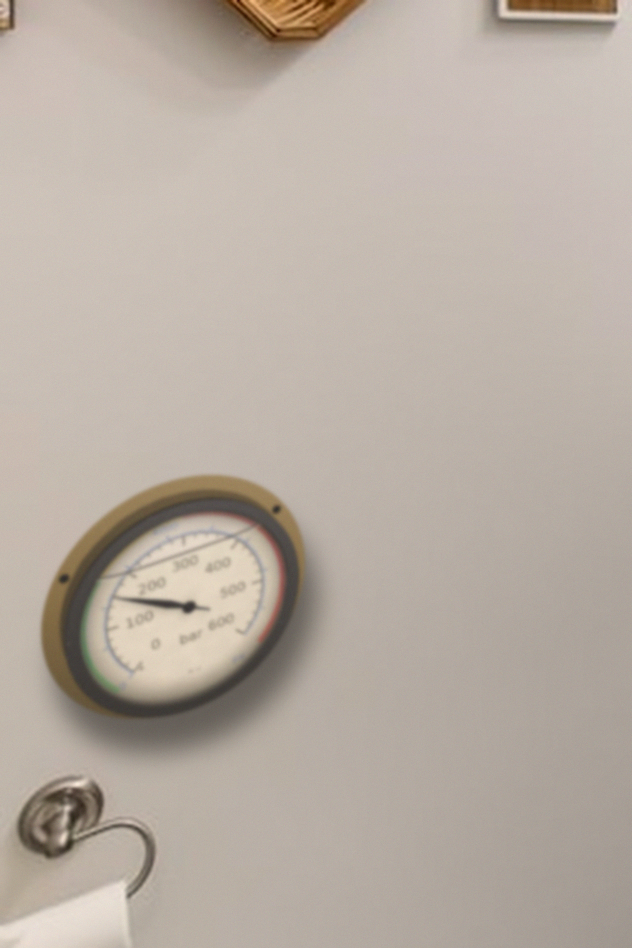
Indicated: 160 (bar)
